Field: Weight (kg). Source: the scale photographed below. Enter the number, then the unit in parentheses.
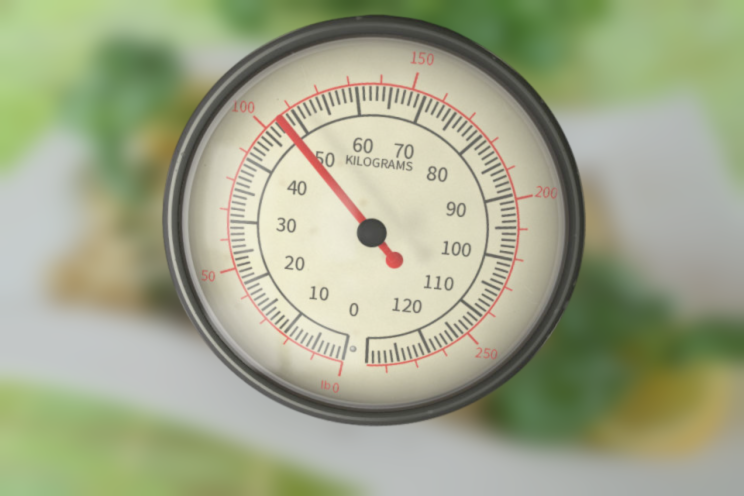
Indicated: 48 (kg)
